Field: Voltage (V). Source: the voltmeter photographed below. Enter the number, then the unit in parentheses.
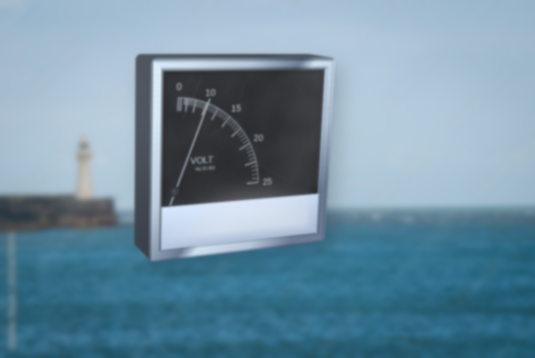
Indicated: 10 (V)
